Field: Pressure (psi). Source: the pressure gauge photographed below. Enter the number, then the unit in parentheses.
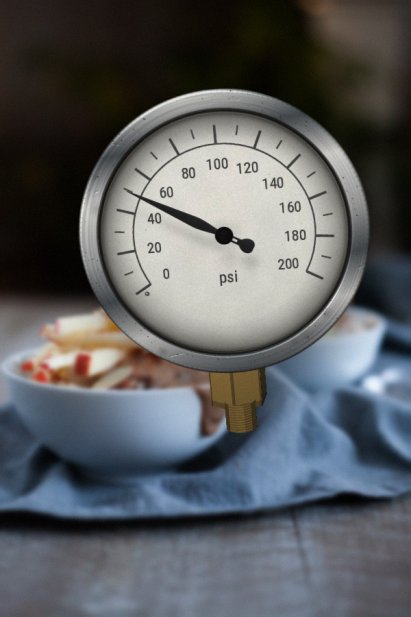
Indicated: 50 (psi)
